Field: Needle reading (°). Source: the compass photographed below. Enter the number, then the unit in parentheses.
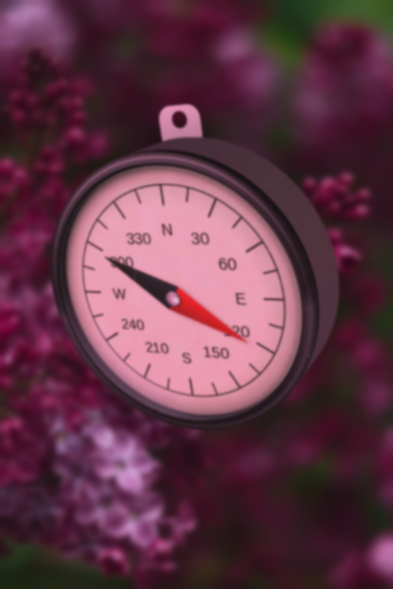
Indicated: 120 (°)
